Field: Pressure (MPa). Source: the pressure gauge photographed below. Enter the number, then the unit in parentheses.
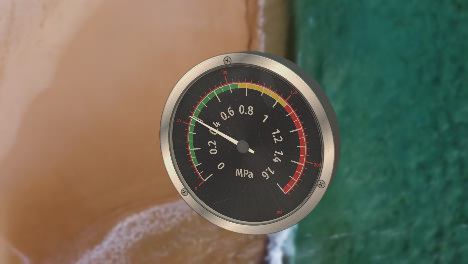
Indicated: 0.4 (MPa)
